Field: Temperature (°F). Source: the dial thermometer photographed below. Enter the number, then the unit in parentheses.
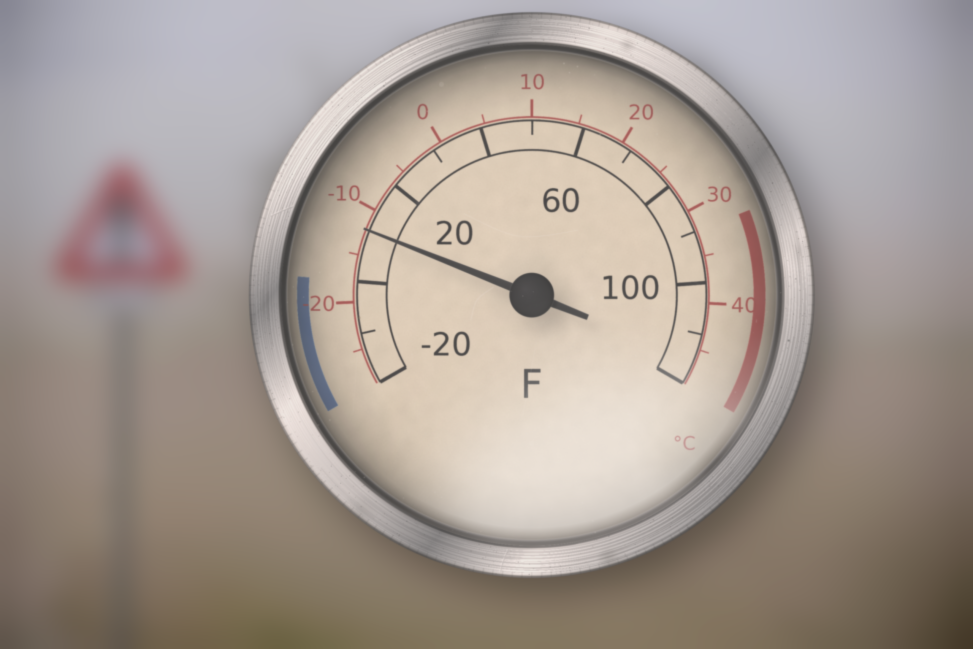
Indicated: 10 (°F)
